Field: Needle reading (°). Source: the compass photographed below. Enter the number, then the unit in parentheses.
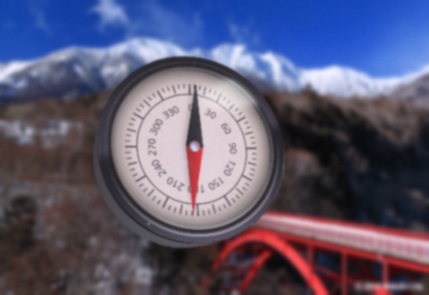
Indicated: 185 (°)
